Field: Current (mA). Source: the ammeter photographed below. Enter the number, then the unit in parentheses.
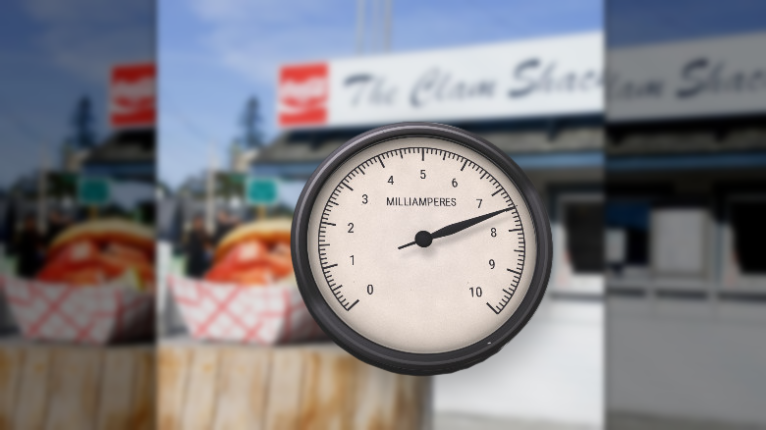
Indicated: 7.5 (mA)
